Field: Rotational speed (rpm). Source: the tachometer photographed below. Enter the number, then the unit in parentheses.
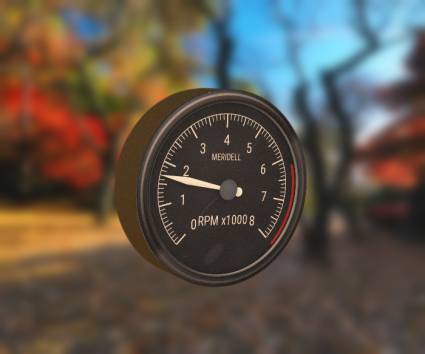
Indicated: 1700 (rpm)
